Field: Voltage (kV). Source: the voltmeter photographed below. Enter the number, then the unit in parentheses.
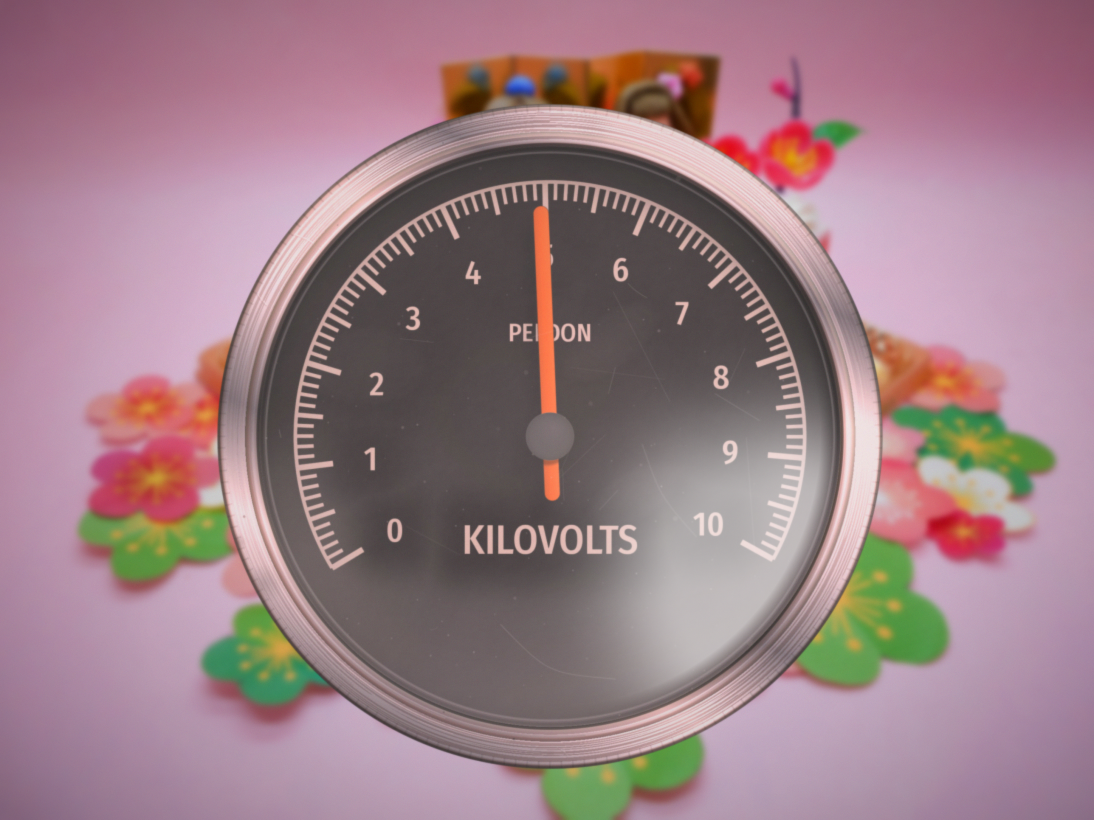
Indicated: 4.95 (kV)
